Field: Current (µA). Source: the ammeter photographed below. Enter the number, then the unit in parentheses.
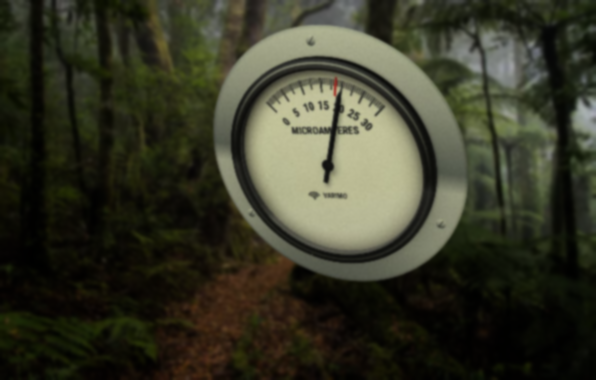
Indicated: 20 (µA)
